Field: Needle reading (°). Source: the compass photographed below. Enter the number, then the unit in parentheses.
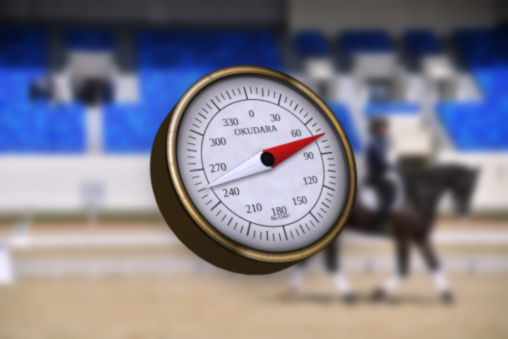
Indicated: 75 (°)
